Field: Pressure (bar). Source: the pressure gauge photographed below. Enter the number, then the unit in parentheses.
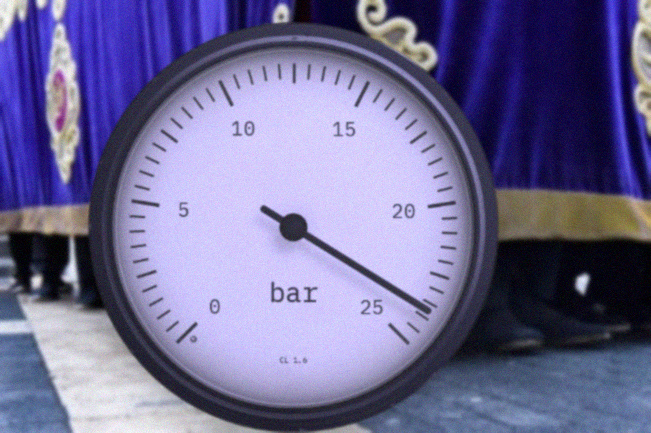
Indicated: 23.75 (bar)
